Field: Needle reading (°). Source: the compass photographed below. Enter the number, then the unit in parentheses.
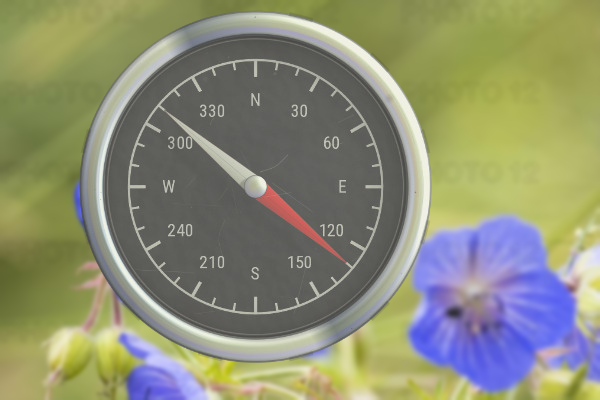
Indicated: 130 (°)
